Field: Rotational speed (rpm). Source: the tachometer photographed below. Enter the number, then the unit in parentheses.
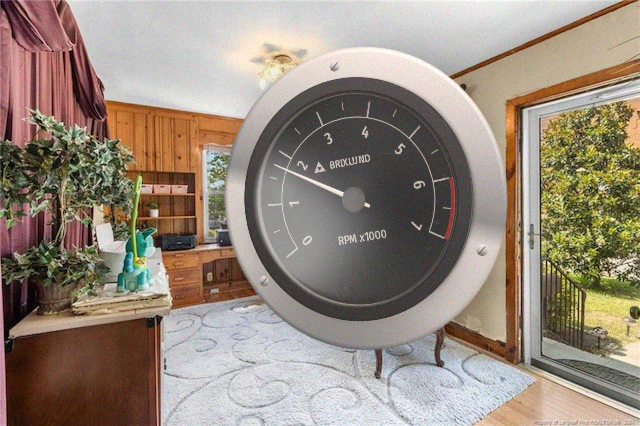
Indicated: 1750 (rpm)
